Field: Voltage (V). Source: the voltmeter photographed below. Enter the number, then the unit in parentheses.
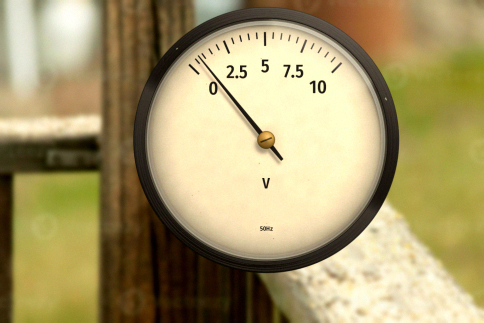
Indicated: 0.75 (V)
